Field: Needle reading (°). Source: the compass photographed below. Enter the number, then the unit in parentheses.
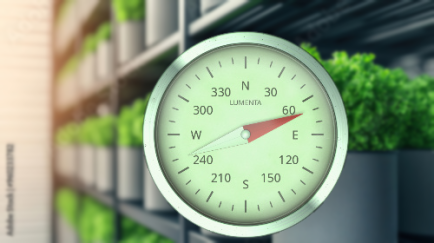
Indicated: 70 (°)
